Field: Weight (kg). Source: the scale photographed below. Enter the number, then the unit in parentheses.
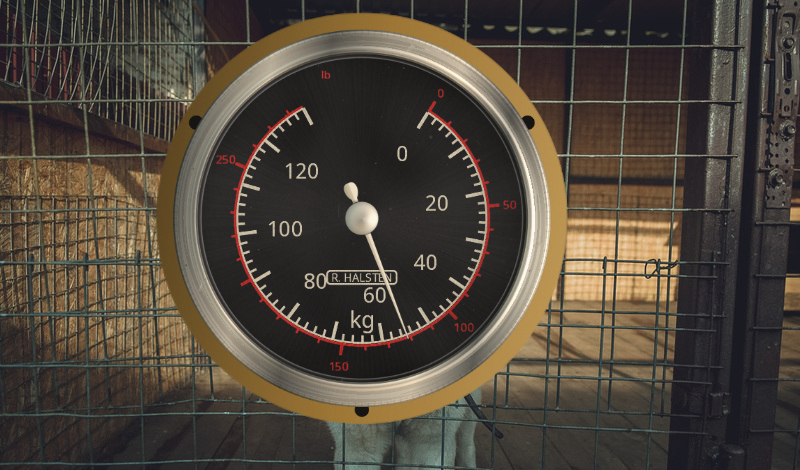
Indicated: 55 (kg)
